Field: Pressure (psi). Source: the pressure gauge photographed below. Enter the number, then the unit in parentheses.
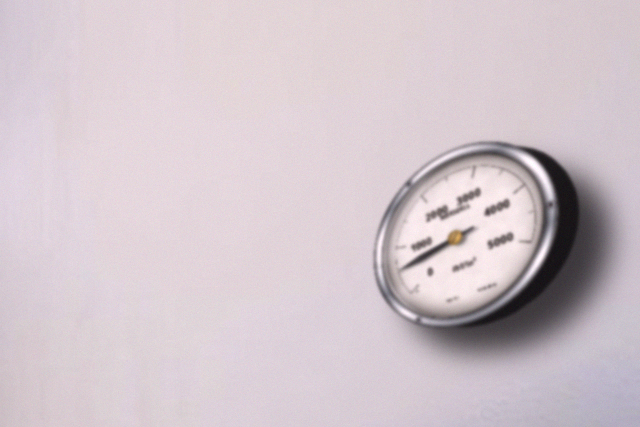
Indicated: 500 (psi)
